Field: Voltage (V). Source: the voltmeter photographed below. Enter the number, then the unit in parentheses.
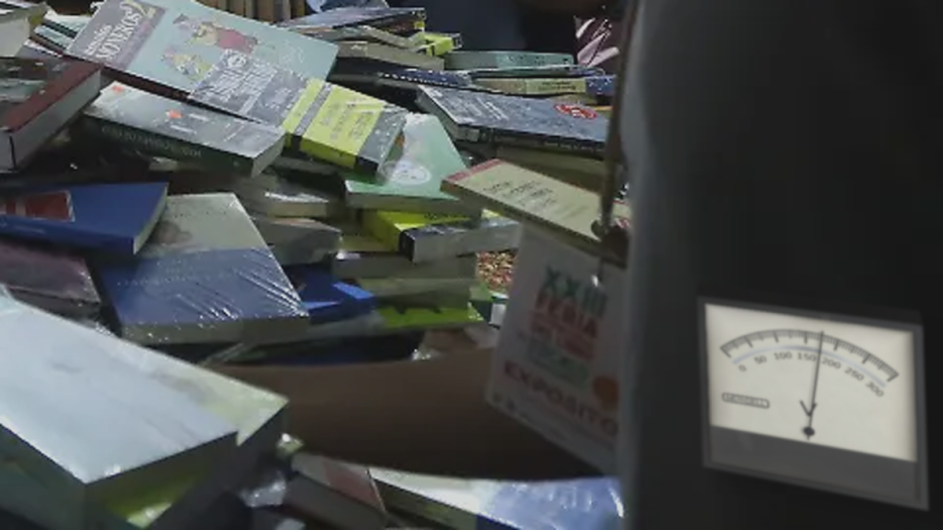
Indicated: 175 (V)
